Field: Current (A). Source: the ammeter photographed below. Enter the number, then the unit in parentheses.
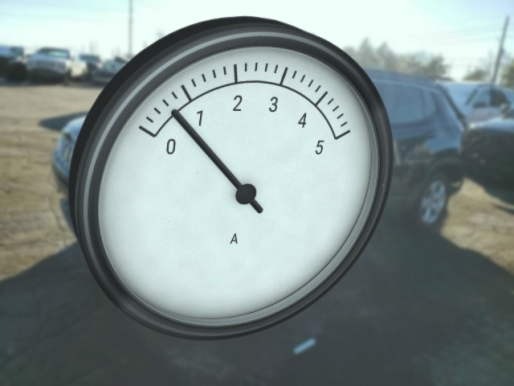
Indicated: 0.6 (A)
